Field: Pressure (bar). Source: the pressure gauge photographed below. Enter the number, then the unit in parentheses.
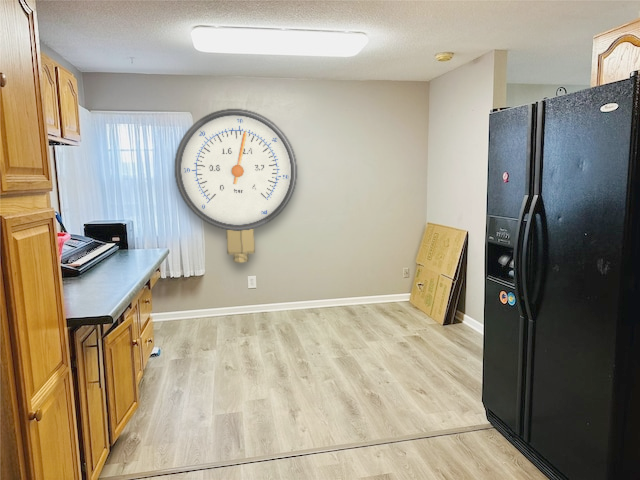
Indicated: 2.2 (bar)
